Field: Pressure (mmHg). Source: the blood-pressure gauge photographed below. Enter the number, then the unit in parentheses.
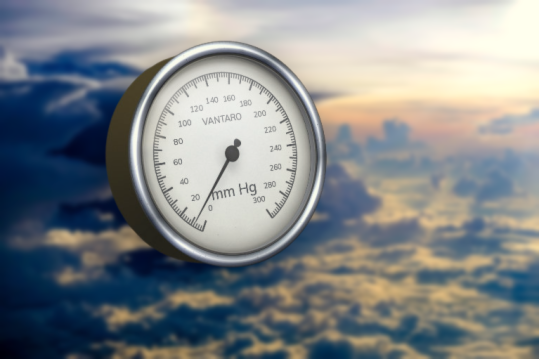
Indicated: 10 (mmHg)
